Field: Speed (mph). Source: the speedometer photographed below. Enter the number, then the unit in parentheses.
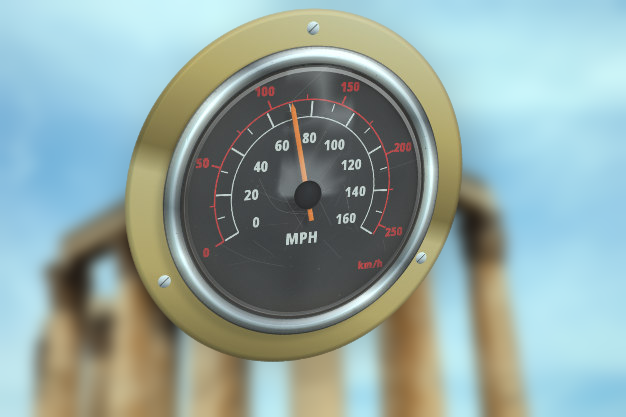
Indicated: 70 (mph)
